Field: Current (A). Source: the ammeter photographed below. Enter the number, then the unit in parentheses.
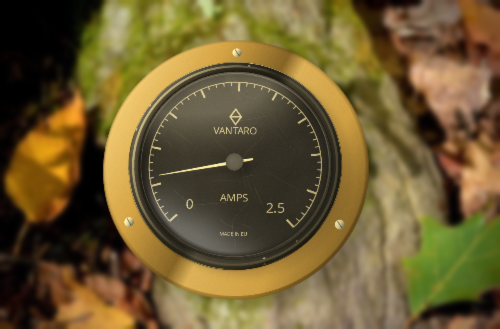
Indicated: 0.3 (A)
